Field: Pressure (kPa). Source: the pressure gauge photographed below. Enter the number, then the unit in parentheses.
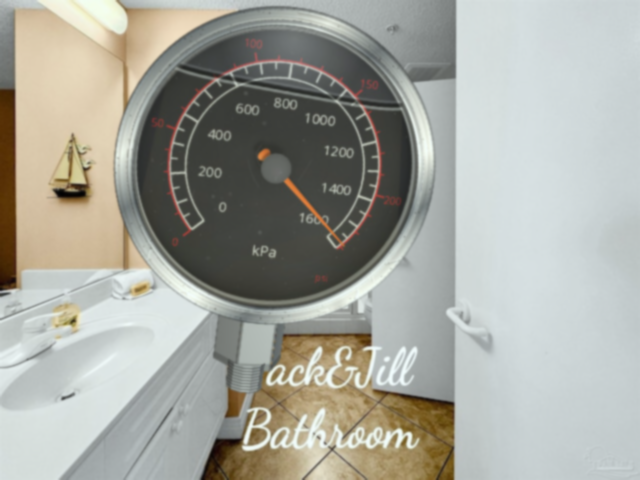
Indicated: 1575 (kPa)
